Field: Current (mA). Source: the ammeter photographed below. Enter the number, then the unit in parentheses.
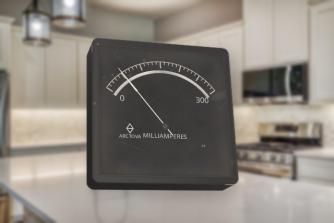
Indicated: 50 (mA)
